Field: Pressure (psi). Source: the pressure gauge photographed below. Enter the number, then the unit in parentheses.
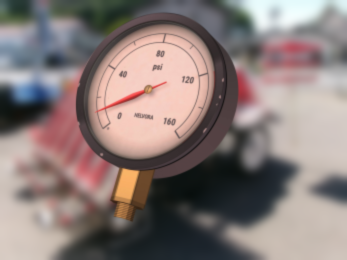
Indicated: 10 (psi)
